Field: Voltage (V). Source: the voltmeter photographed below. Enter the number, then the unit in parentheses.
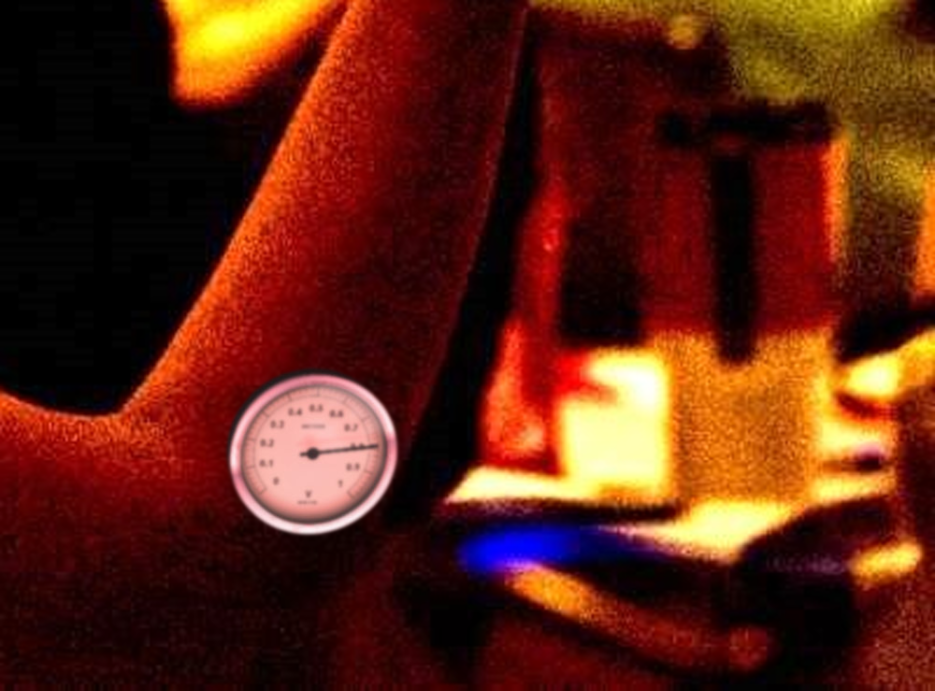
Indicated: 0.8 (V)
